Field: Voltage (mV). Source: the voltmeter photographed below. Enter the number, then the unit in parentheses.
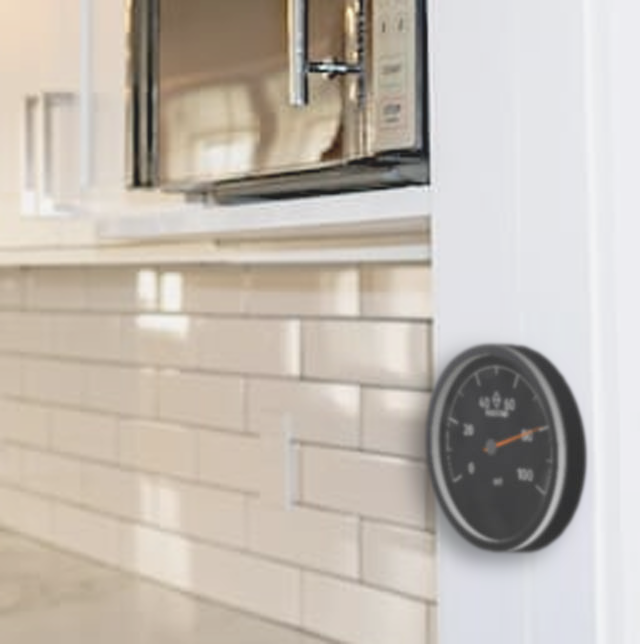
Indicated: 80 (mV)
